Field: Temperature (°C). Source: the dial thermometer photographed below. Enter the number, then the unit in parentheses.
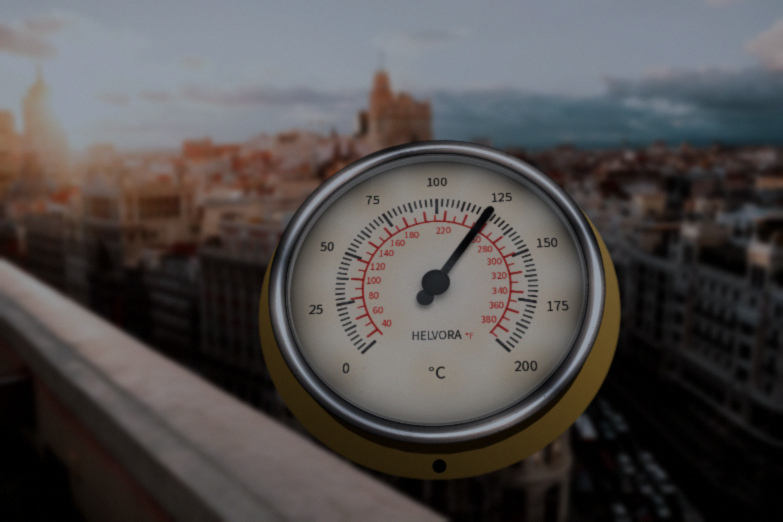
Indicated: 125 (°C)
